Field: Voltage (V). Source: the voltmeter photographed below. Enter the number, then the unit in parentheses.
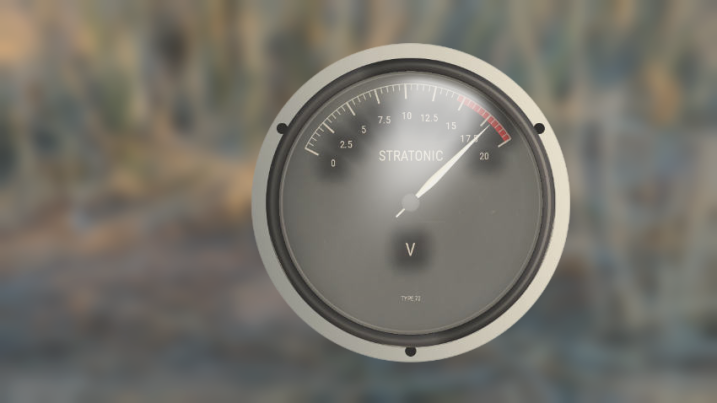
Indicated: 18 (V)
